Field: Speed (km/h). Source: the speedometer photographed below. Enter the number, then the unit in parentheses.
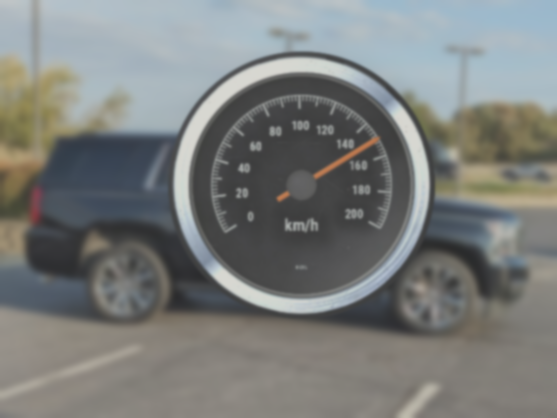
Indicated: 150 (km/h)
